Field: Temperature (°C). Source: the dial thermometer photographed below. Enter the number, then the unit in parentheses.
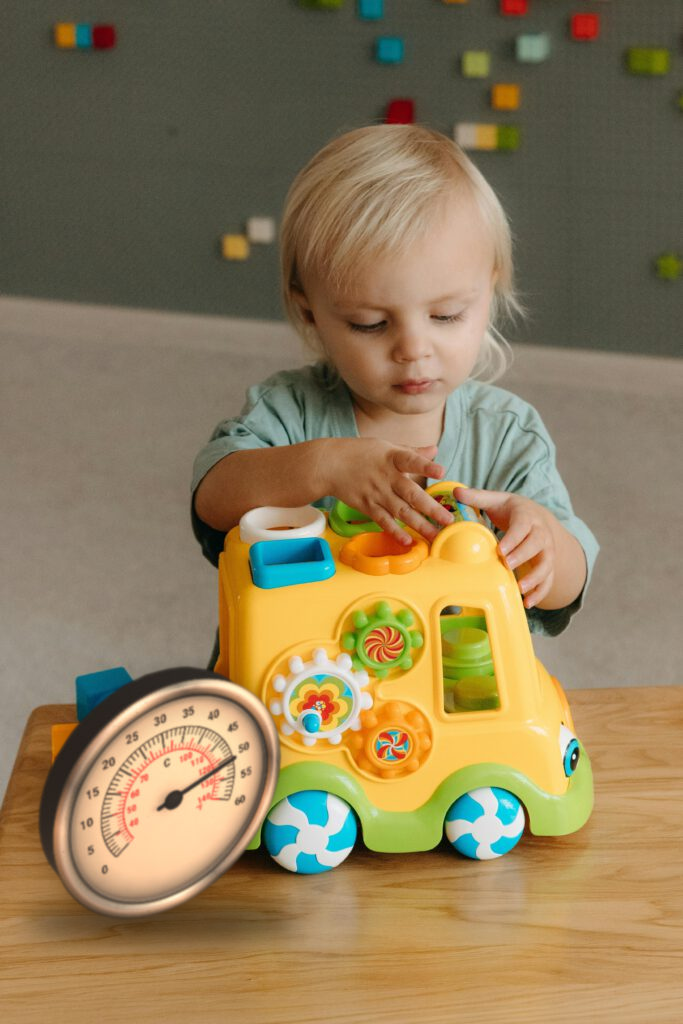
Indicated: 50 (°C)
